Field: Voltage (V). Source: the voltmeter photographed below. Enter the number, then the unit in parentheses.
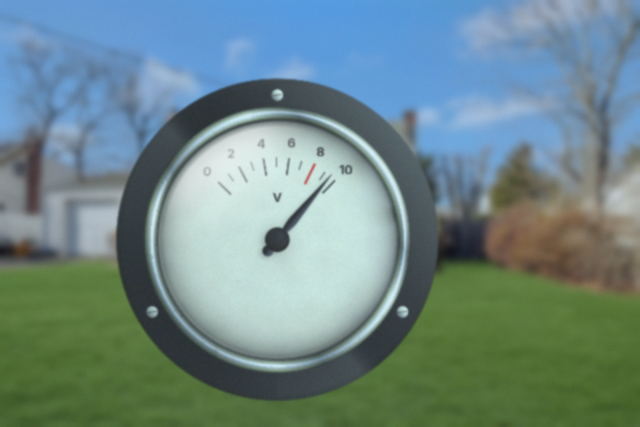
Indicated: 9.5 (V)
